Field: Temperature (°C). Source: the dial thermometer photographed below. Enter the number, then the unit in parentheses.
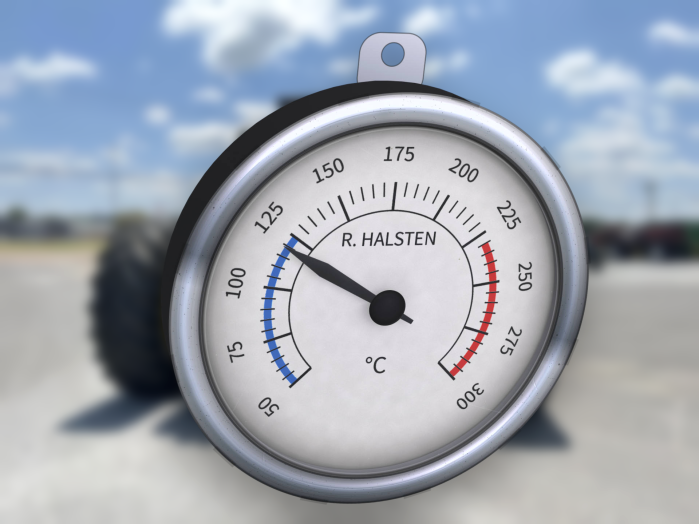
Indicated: 120 (°C)
